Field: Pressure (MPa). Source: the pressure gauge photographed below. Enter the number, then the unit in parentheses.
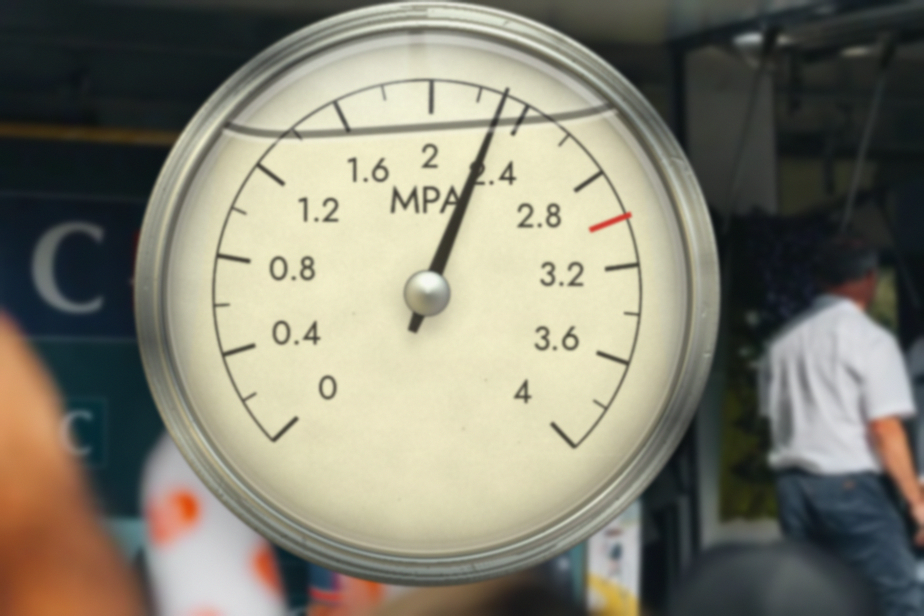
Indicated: 2.3 (MPa)
